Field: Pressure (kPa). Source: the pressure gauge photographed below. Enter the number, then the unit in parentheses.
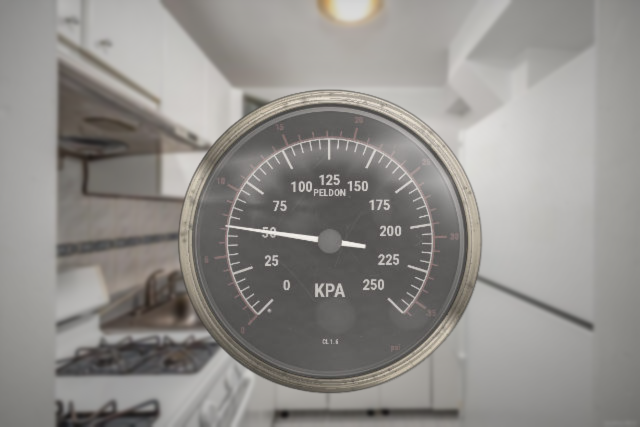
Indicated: 50 (kPa)
